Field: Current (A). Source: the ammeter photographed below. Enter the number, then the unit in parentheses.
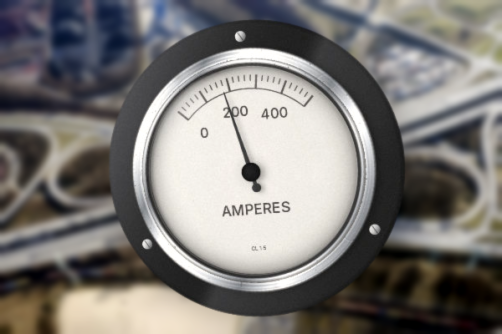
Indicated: 180 (A)
